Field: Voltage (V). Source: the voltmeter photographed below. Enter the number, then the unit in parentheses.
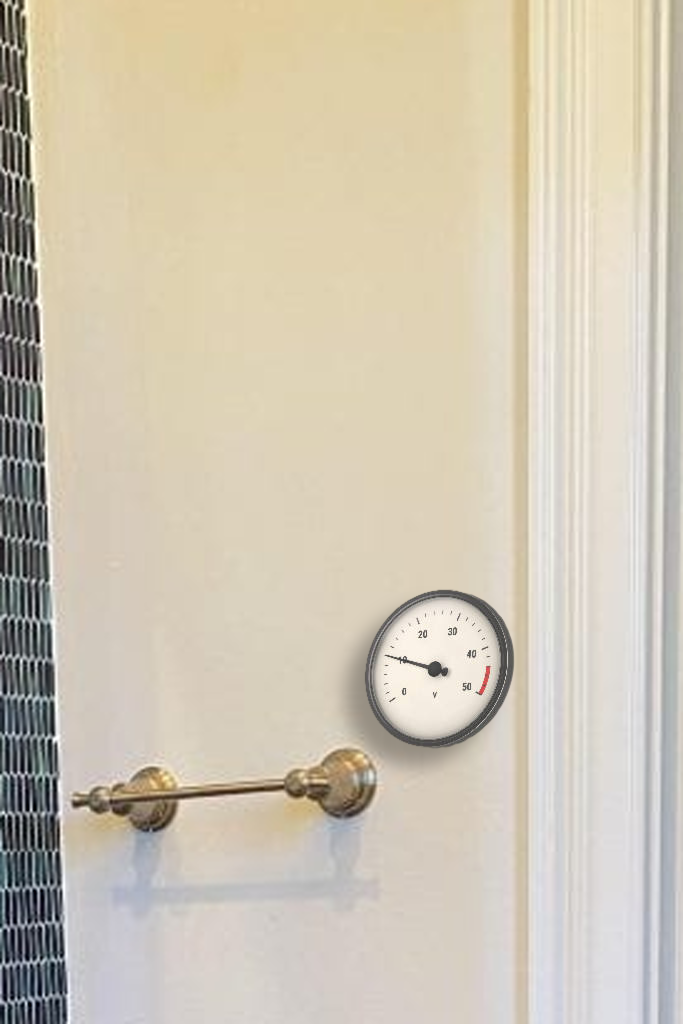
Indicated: 10 (V)
